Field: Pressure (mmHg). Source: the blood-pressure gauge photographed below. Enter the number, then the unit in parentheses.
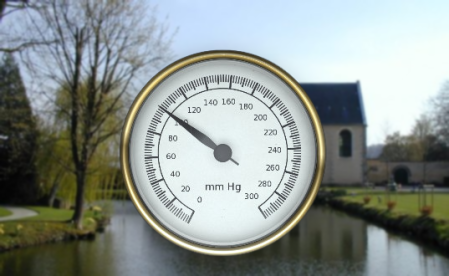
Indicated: 100 (mmHg)
